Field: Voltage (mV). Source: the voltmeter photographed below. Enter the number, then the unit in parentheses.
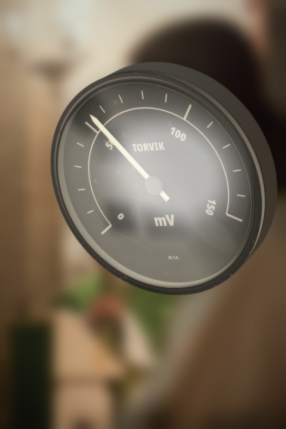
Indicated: 55 (mV)
